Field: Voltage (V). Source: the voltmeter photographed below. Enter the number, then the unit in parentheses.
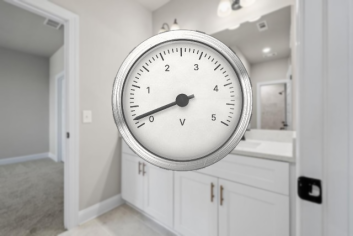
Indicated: 0.2 (V)
